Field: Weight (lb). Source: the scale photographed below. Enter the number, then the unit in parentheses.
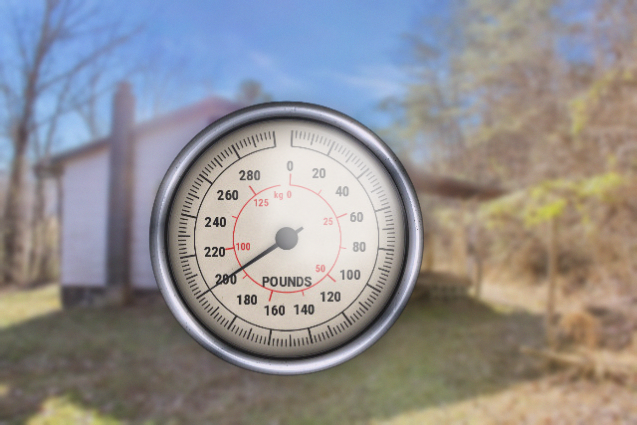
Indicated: 200 (lb)
